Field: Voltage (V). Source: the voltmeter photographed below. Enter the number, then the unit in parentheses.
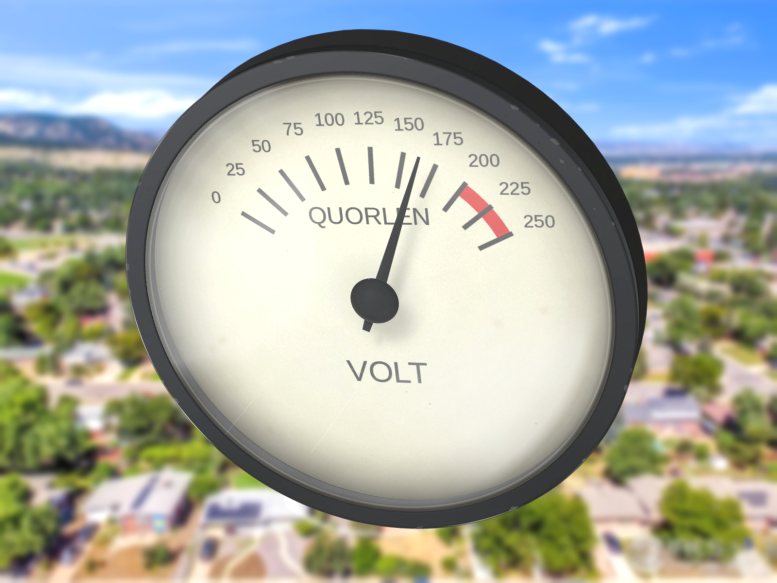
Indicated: 162.5 (V)
